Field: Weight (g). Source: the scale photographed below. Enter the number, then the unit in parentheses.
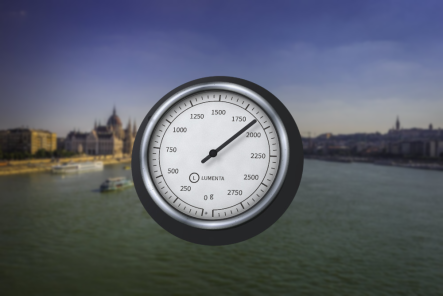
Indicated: 1900 (g)
